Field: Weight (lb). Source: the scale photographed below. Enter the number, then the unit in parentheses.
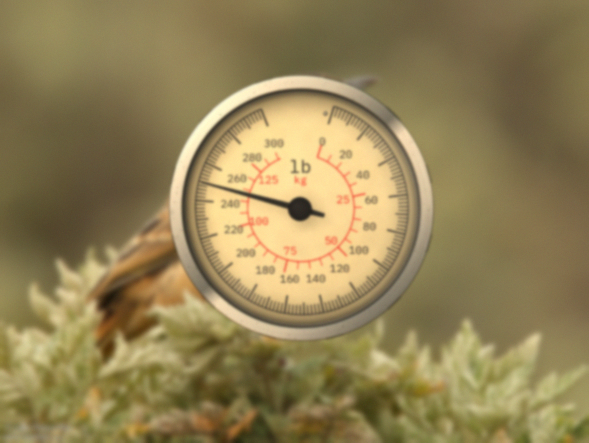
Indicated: 250 (lb)
